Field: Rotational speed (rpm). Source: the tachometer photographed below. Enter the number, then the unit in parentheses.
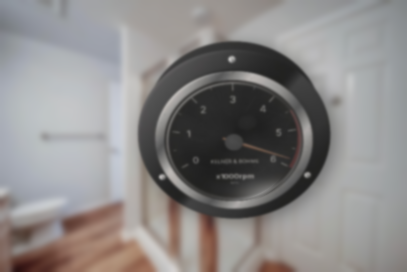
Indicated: 5750 (rpm)
